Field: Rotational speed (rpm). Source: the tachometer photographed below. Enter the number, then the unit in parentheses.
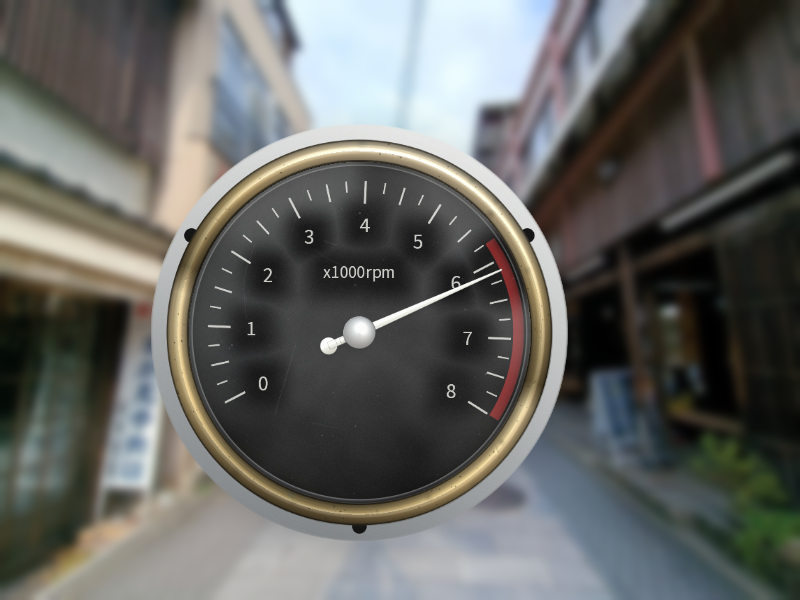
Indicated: 6125 (rpm)
